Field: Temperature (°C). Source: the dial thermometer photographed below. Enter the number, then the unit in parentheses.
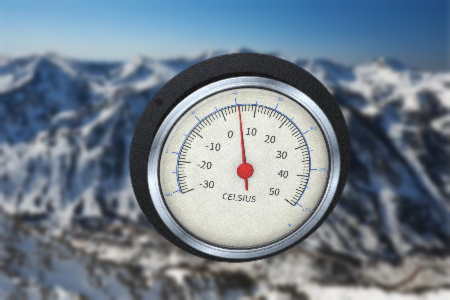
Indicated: 5 (°C)
